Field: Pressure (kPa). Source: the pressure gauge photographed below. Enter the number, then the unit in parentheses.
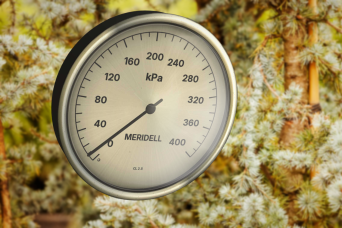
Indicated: 10 (kPa)
